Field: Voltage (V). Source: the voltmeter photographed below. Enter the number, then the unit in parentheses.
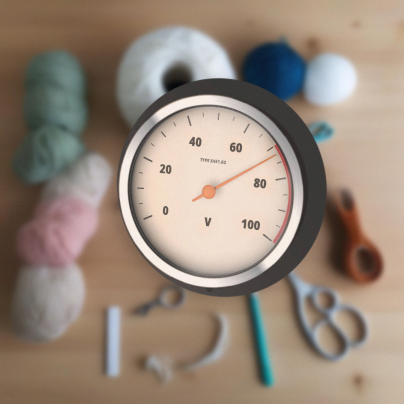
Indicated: 72.5 (V)
